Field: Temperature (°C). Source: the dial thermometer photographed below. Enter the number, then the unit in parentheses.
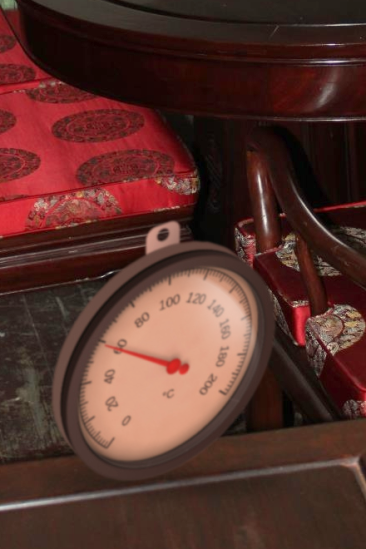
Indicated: 60 (°C)
